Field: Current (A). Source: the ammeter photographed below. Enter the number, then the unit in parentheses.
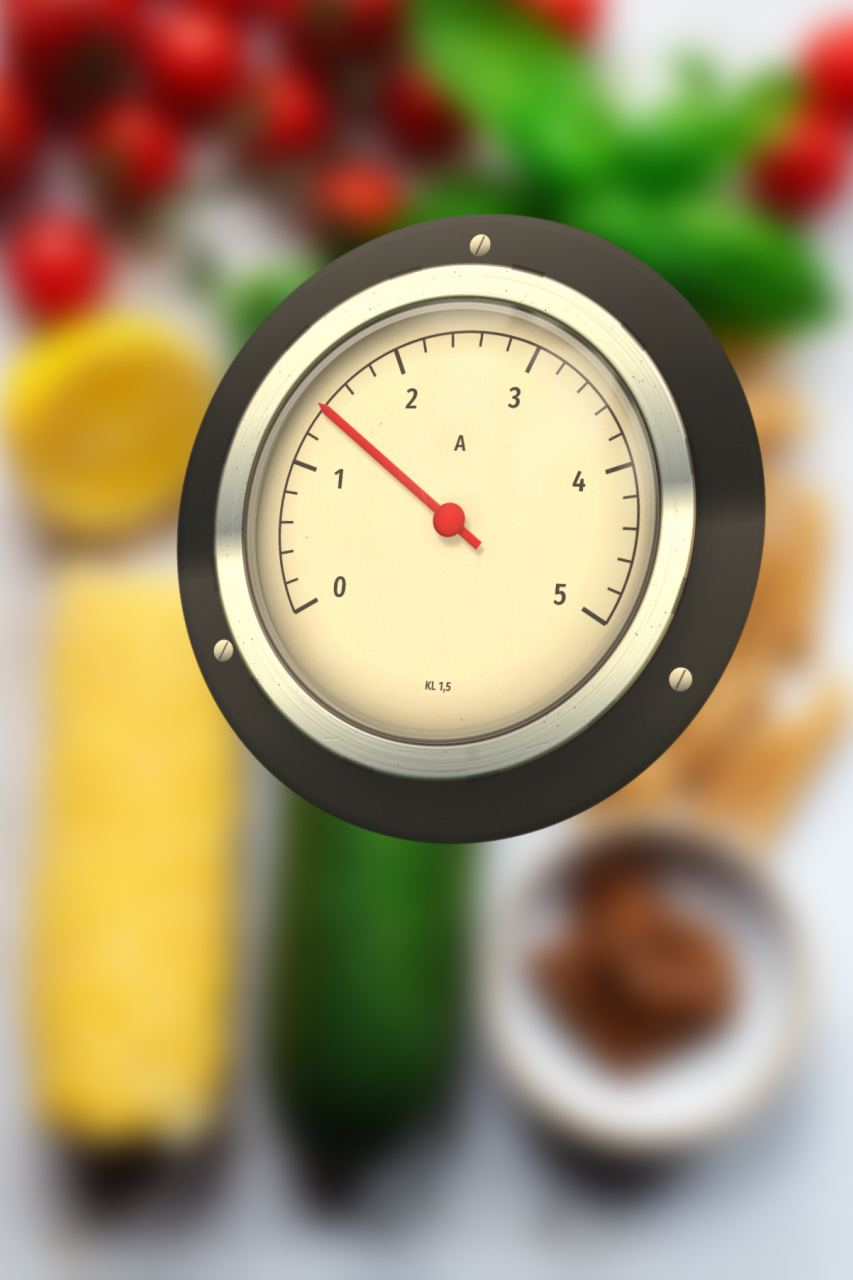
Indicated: 1.4 (A)
